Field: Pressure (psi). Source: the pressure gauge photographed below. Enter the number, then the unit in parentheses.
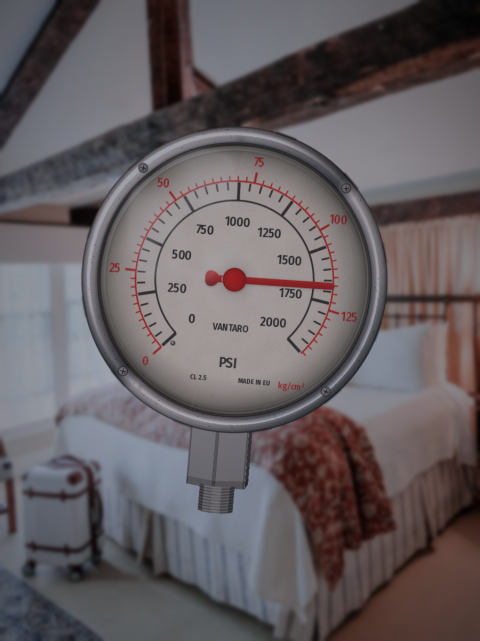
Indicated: 1675 (psi)
